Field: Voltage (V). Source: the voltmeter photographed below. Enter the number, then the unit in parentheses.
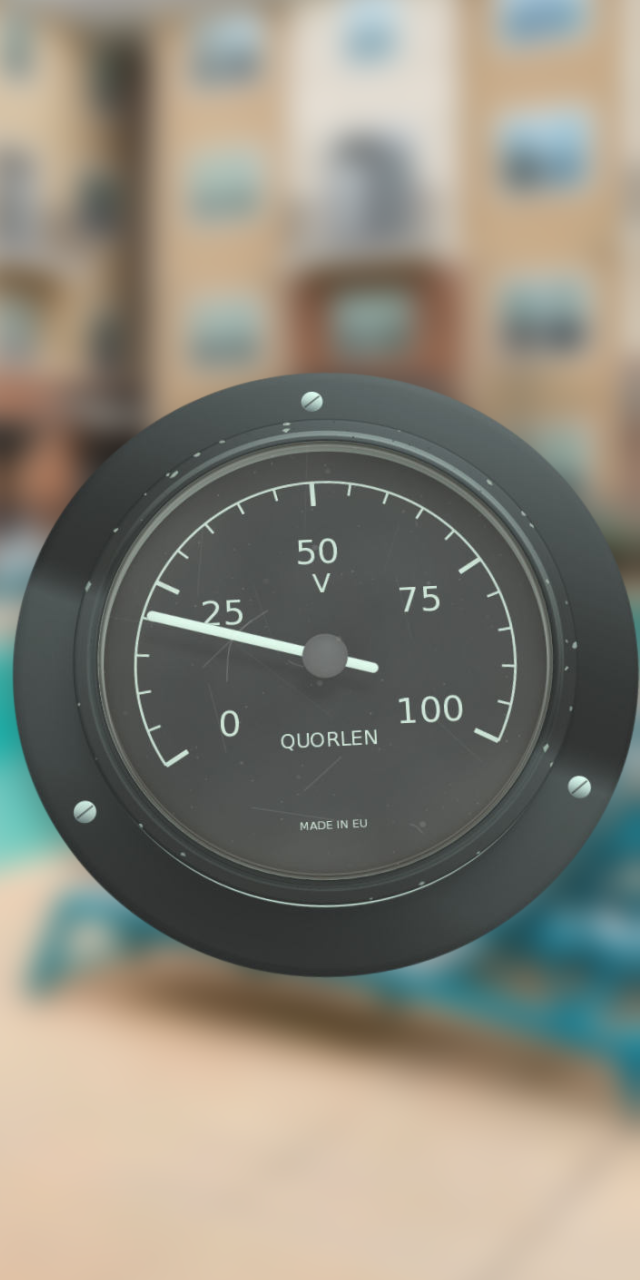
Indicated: 20 (V)
